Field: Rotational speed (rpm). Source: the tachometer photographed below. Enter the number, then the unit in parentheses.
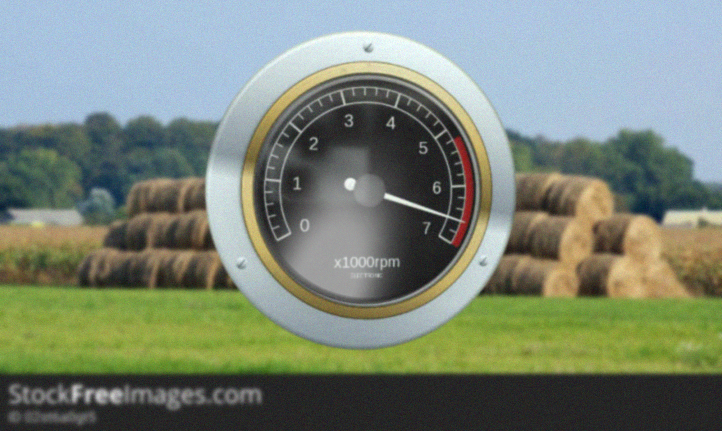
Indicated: 6600 (rpm)
